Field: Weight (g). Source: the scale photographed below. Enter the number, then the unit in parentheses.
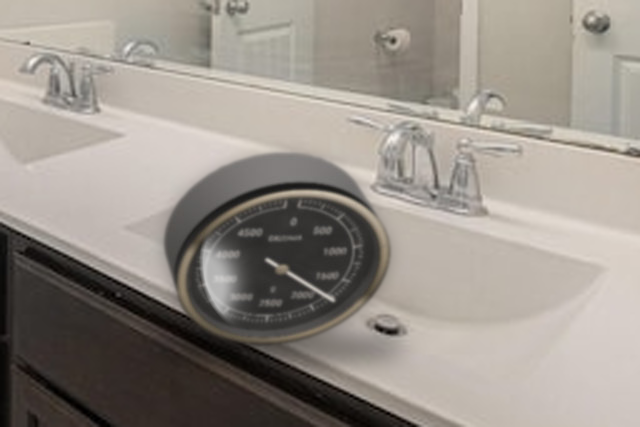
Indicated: 1750 (g)
